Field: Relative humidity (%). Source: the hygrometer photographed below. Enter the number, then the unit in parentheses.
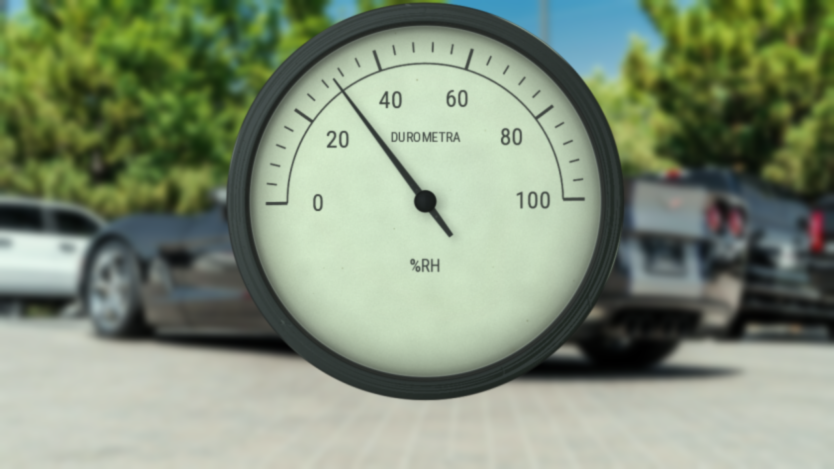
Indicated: 30 (%)
